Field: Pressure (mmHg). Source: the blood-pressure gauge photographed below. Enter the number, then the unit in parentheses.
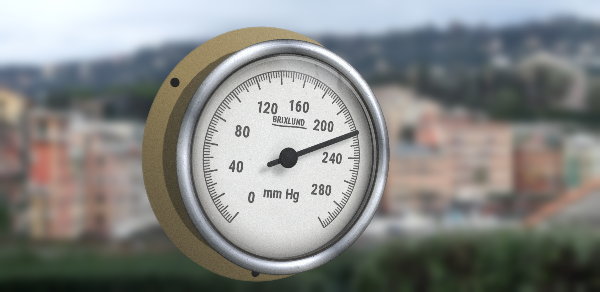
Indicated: 220 (mmHg)
